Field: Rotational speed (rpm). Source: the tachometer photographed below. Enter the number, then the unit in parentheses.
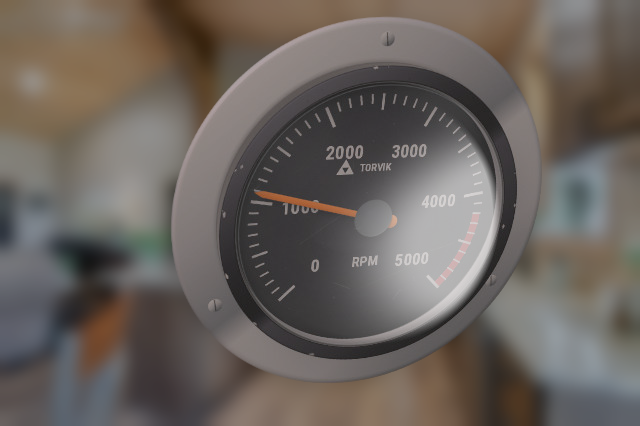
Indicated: 1100 (rpm)
